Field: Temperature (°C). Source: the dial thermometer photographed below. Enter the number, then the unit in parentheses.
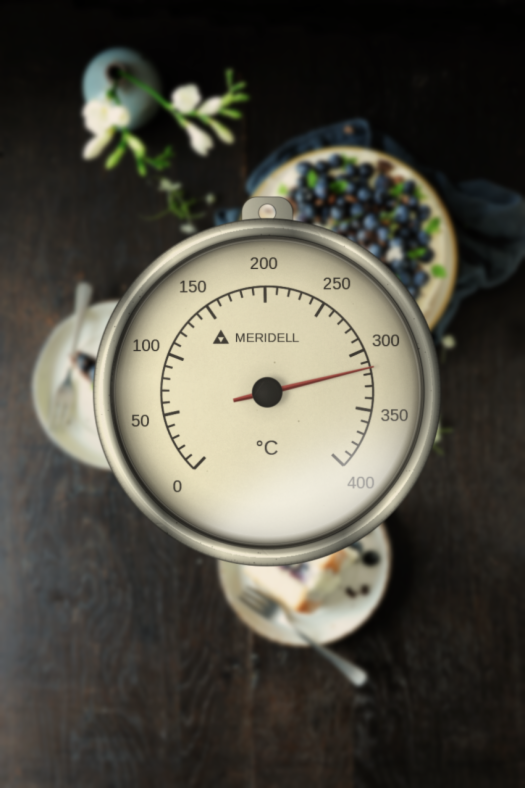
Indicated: 315 (°C)
